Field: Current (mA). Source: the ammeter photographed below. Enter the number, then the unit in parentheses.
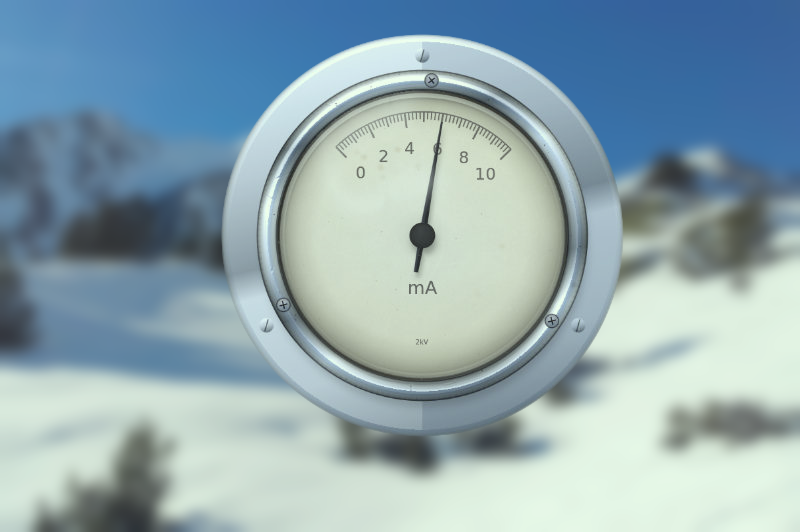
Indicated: 6 (mA)
